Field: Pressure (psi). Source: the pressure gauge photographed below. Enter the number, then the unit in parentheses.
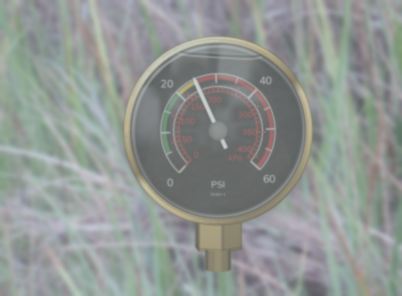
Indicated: 25 (psi)
